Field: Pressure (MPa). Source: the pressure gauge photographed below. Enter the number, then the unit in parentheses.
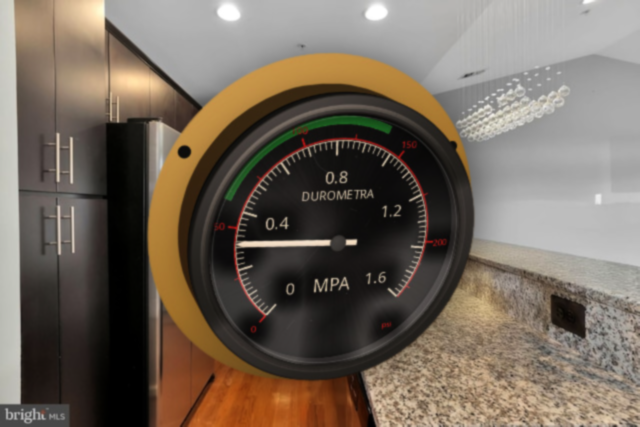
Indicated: 0.3 (MPa)
